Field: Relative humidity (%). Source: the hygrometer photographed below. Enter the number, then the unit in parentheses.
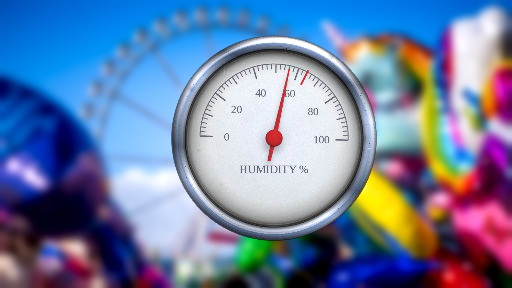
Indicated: 56 (%)
